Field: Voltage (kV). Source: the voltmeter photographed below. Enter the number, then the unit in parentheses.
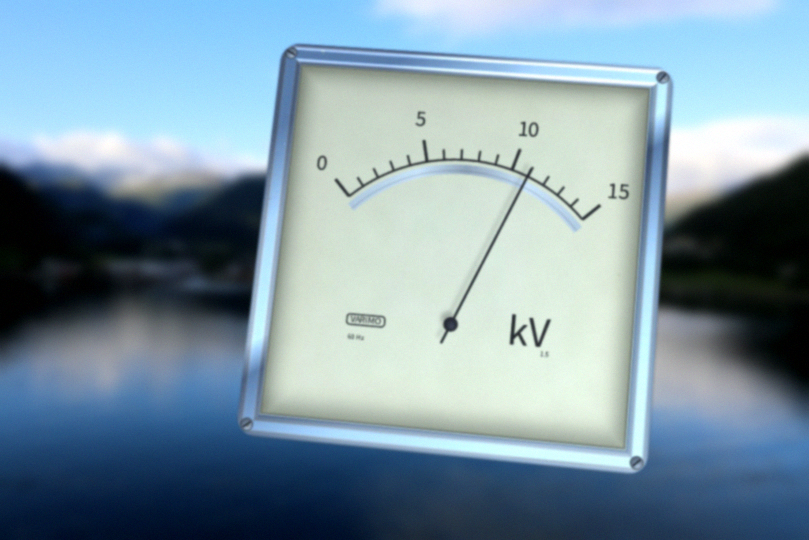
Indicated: 11 (kV)
